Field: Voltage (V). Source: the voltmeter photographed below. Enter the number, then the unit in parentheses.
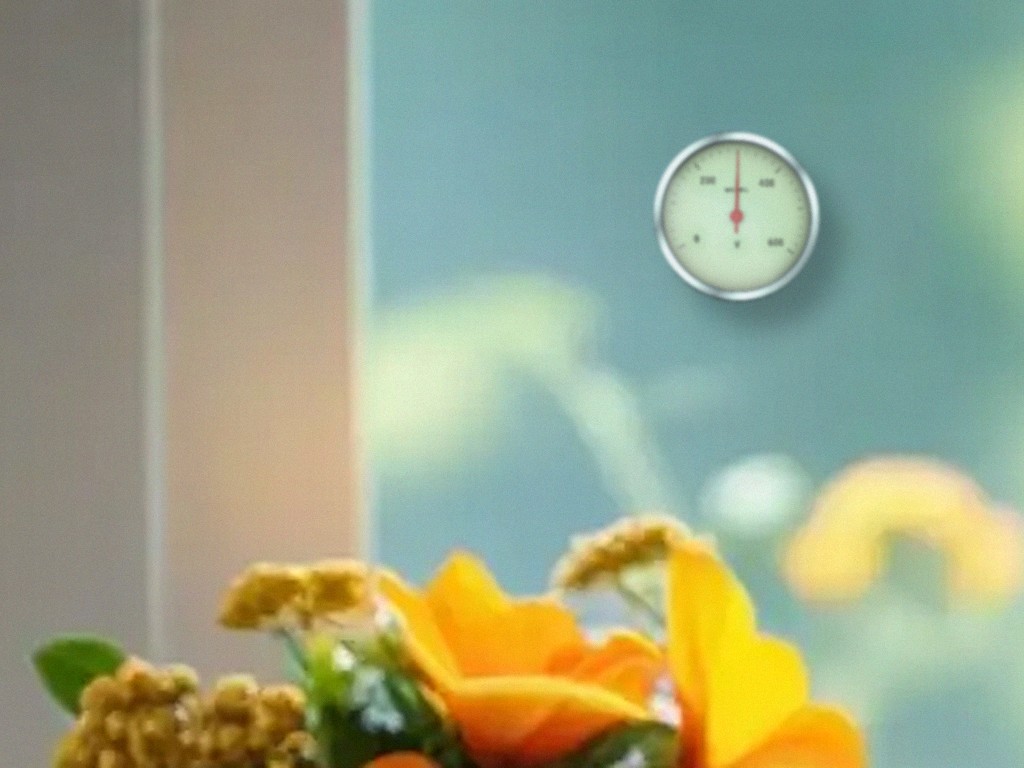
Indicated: 300 (V)
